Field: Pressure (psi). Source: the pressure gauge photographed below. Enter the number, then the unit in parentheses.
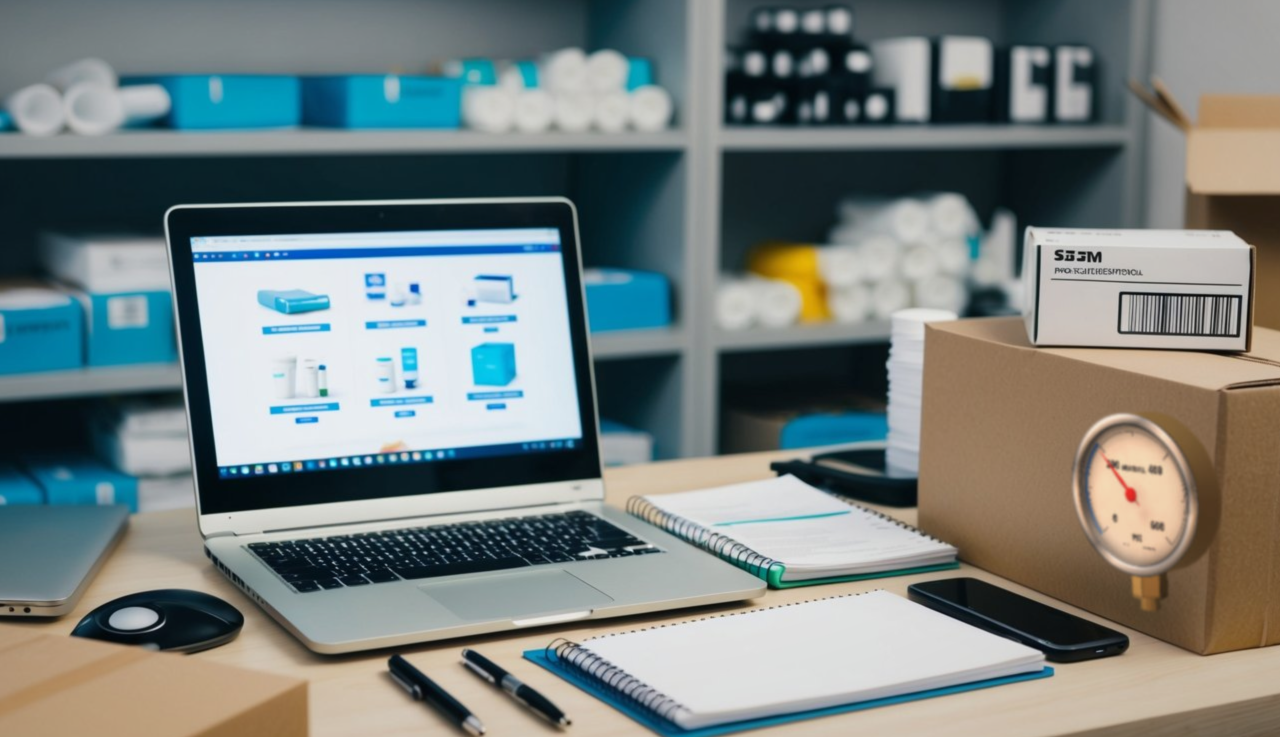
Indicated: 200 (psi)
